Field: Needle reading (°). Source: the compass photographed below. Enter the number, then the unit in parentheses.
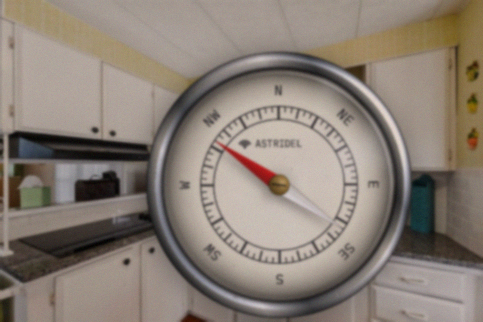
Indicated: 305 (°)
